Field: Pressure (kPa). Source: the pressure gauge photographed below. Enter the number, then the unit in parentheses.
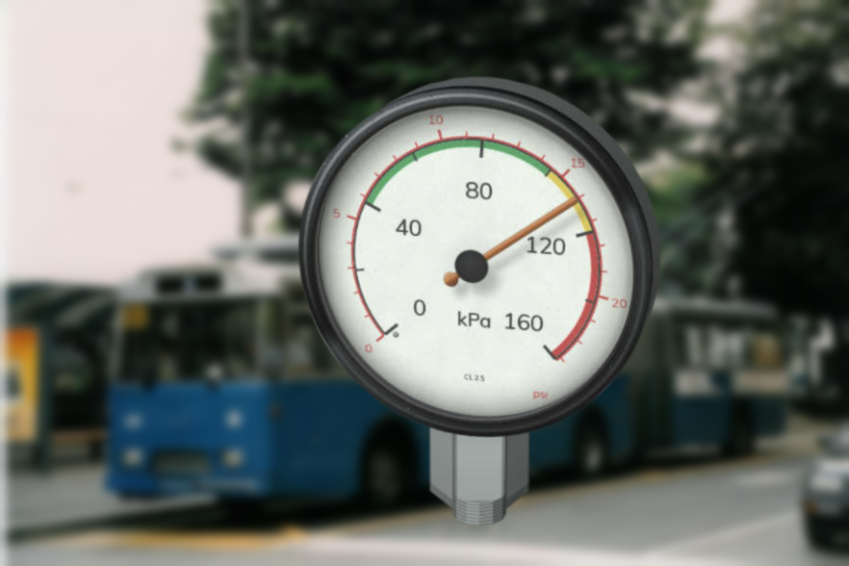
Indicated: 110 (kPa)
